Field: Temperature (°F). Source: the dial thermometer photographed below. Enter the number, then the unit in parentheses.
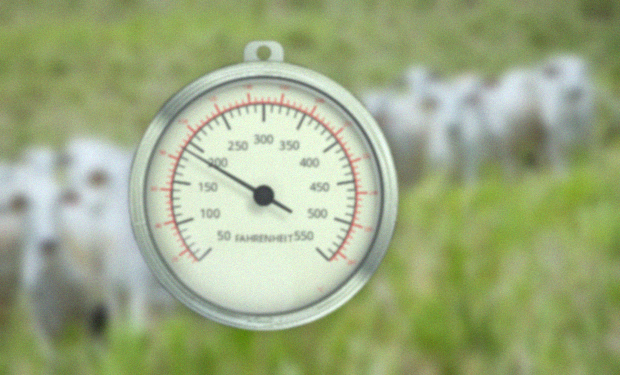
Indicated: 190 (°F)
